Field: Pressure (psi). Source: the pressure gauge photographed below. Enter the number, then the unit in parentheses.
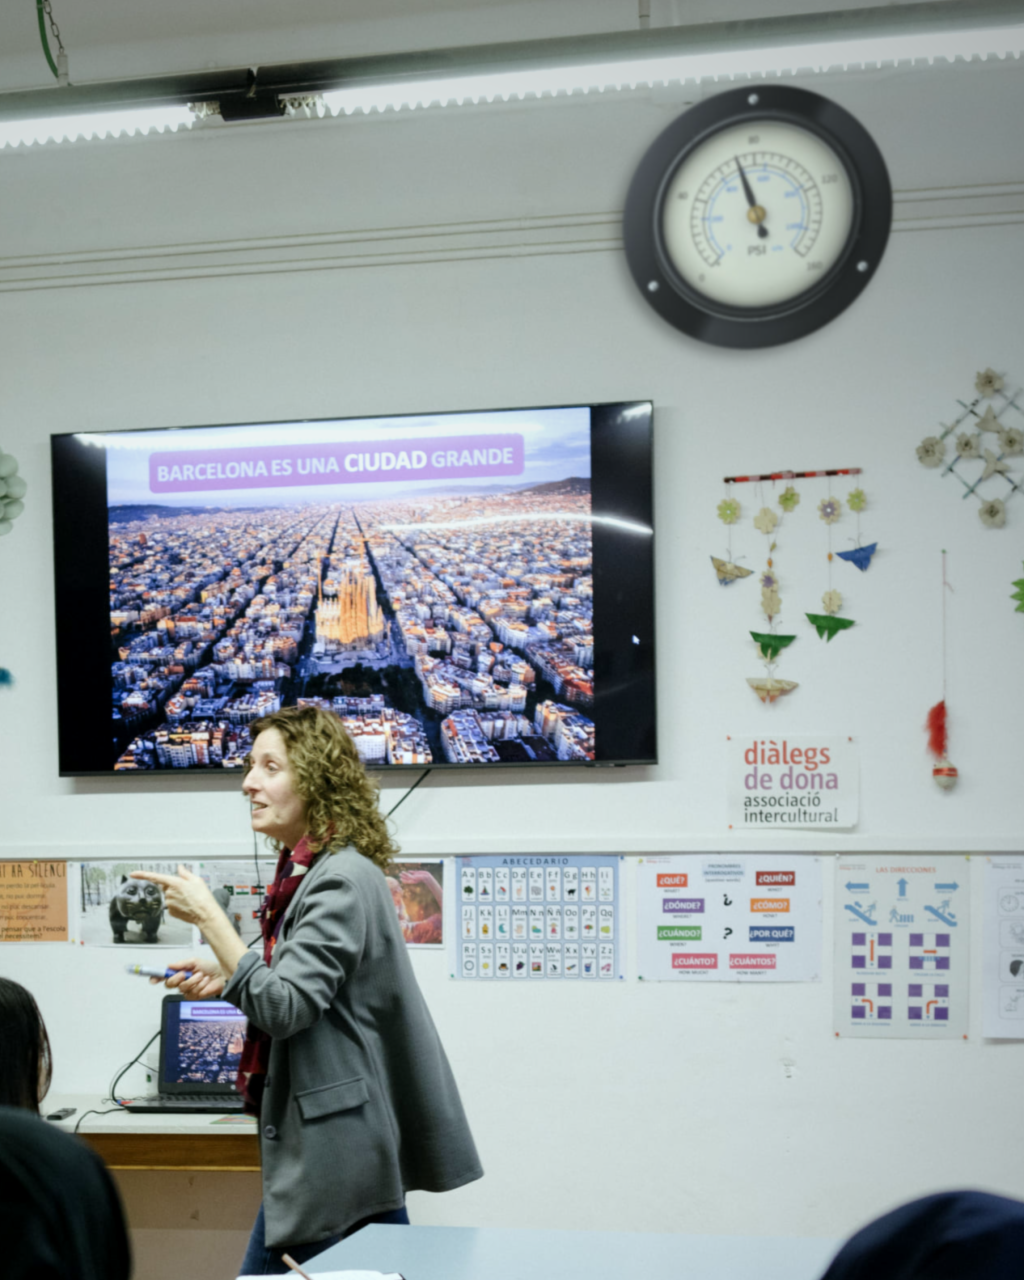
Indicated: 70 (psi)
